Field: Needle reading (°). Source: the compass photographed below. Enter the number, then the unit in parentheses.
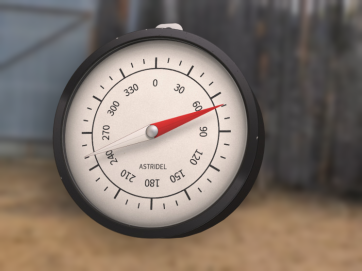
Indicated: 70 (°)
